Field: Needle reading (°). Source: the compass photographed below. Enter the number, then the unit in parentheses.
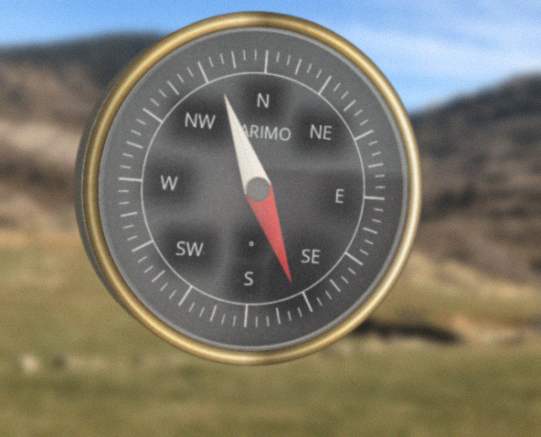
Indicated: 155 (°)
